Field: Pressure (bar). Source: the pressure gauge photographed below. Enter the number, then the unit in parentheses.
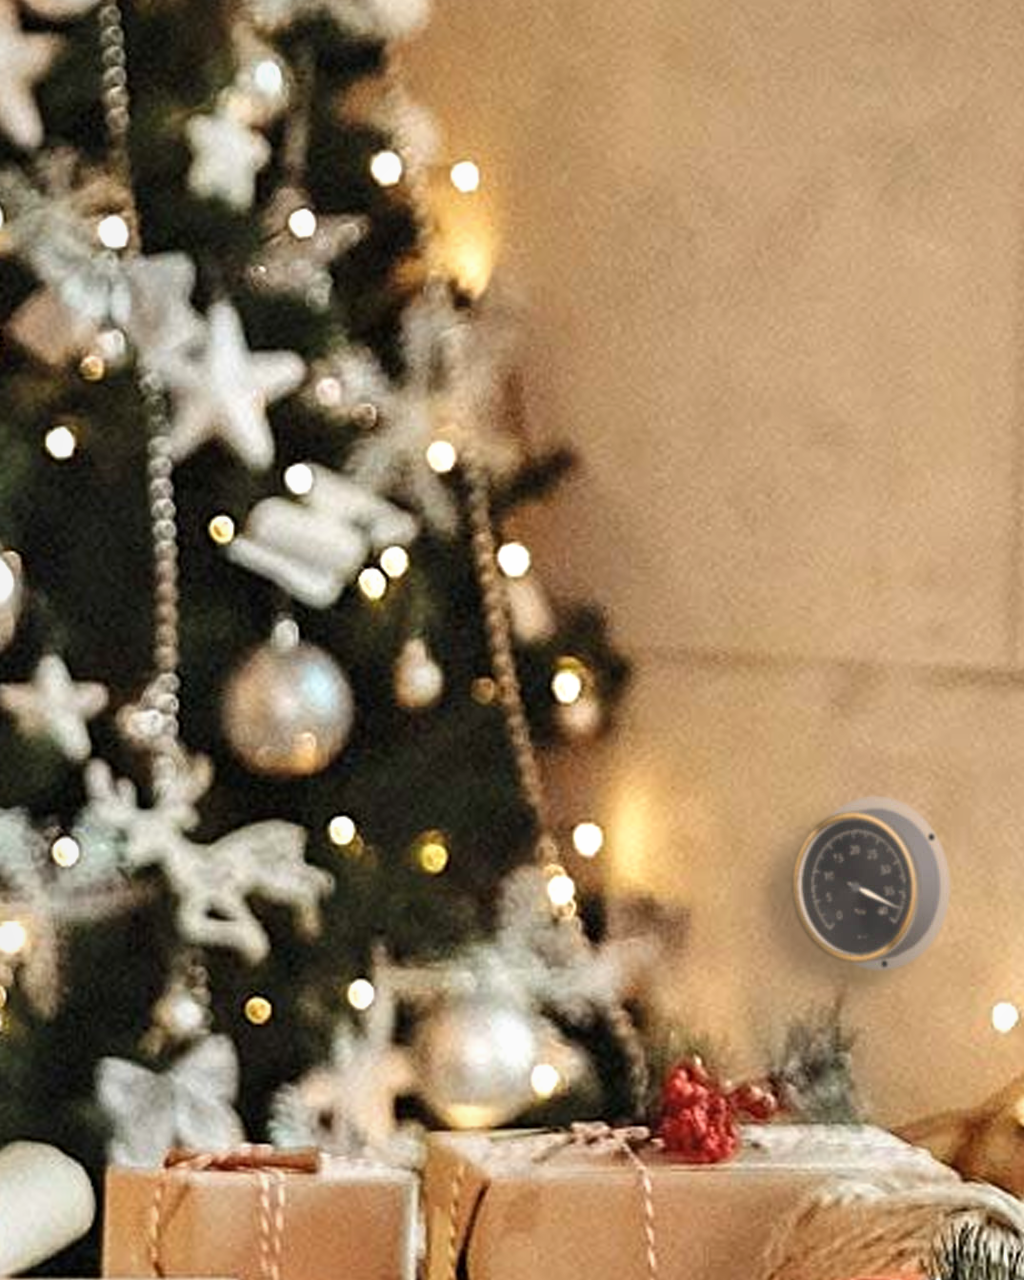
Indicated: 37.5 (bar)
